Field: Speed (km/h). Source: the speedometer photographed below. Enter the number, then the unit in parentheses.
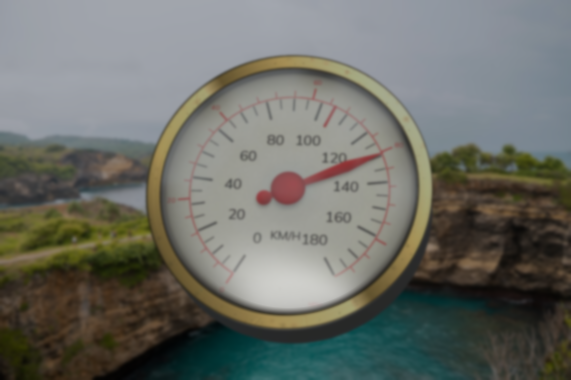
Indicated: 130 (km/h)
